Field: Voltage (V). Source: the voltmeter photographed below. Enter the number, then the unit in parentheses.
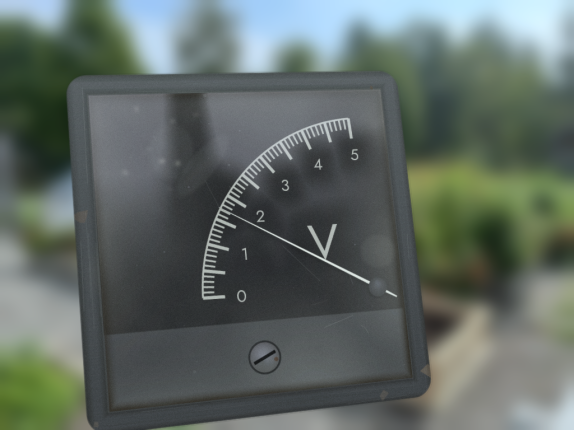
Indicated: 1.7 (V)
